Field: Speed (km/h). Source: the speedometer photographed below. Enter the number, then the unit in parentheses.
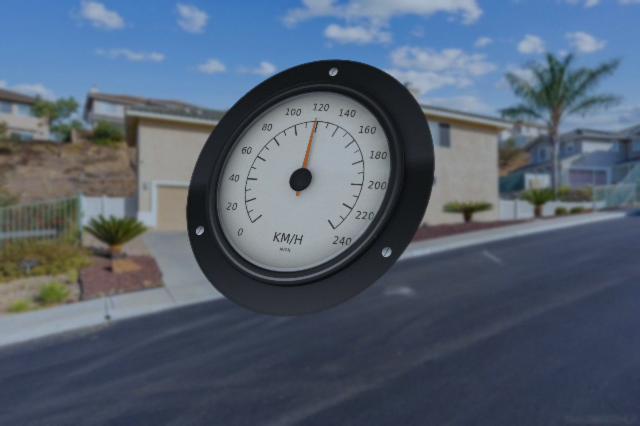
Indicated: 120 (km/h)
